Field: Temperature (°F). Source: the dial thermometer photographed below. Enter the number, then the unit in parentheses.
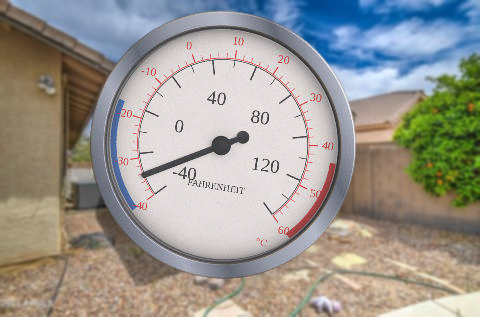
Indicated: -30 (°F)
